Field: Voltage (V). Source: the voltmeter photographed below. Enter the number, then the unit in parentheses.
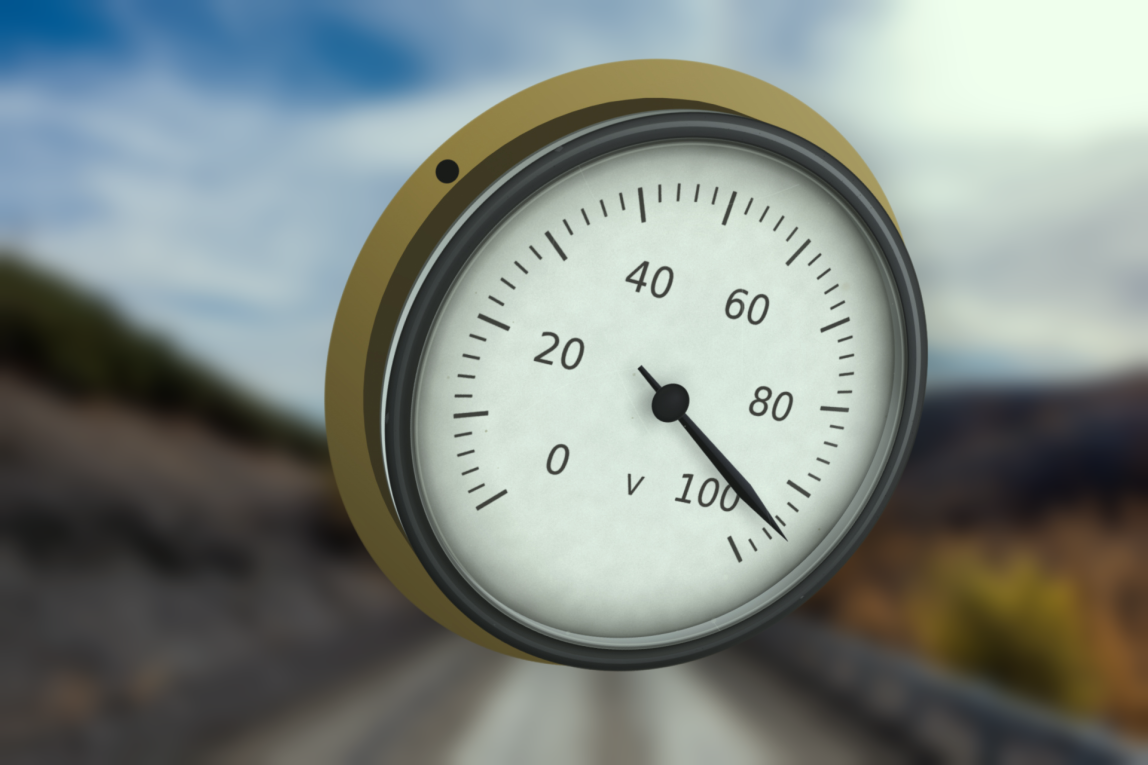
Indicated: 95 (V)
